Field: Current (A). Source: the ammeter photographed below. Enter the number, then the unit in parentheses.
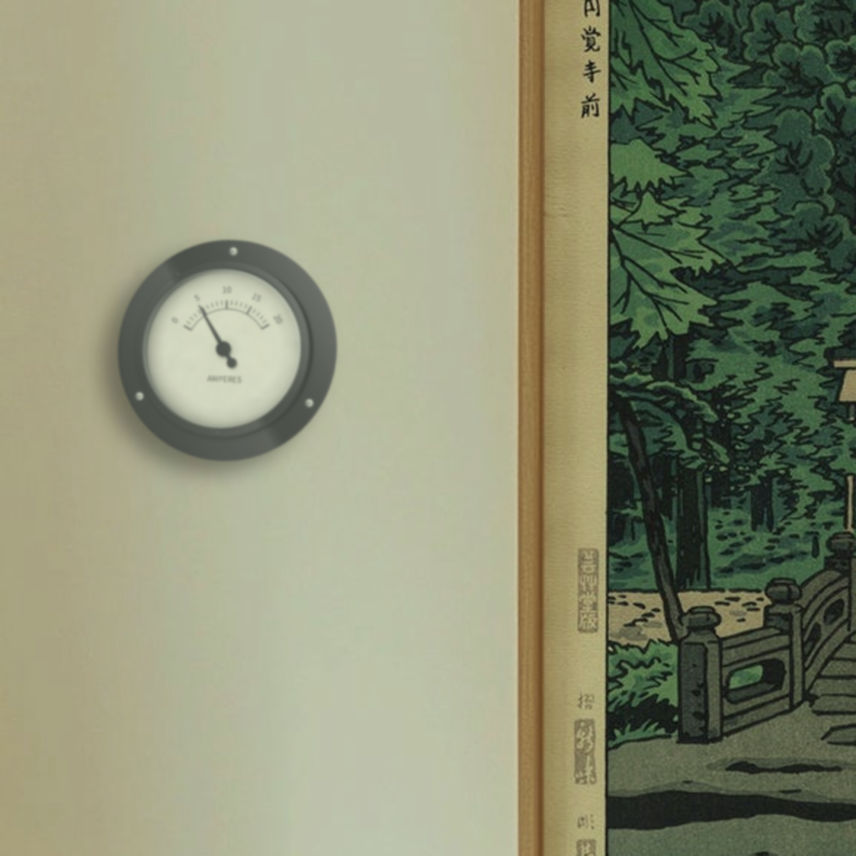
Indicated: 5 (A)
